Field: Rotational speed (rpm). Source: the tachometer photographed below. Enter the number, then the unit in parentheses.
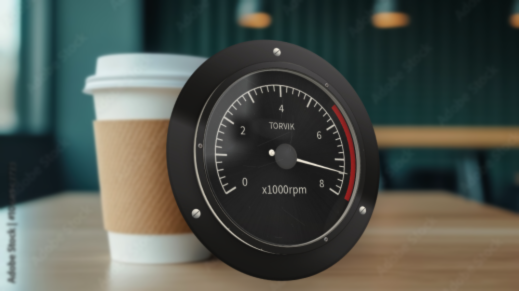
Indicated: 7400 (rpm)
